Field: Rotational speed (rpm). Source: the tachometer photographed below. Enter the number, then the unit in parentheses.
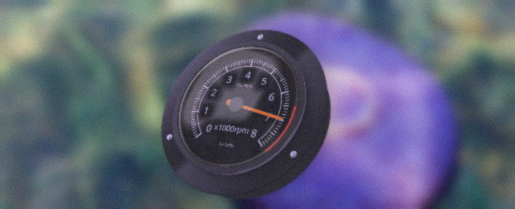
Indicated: 7000 (rpm)
